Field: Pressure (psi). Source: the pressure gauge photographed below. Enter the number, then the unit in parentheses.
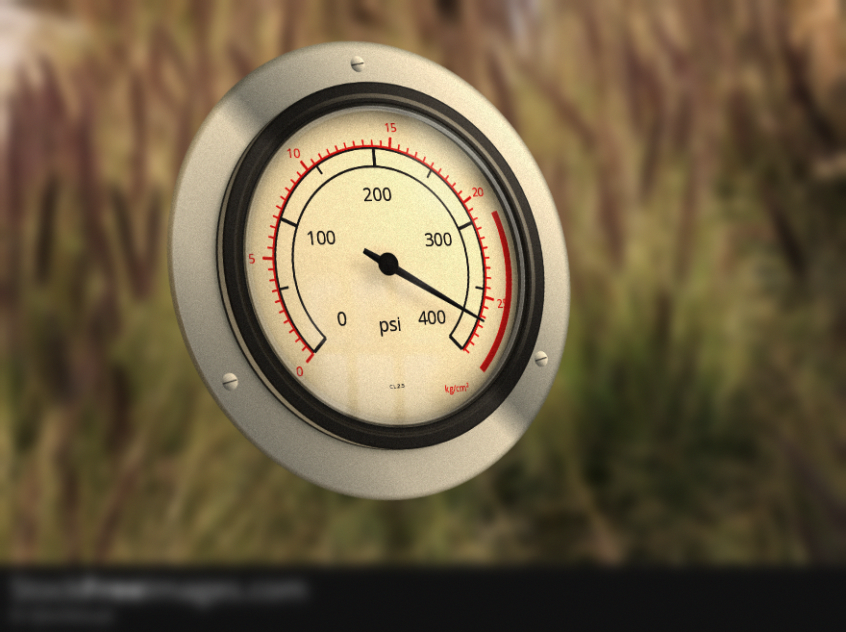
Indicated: 375 (psi)
